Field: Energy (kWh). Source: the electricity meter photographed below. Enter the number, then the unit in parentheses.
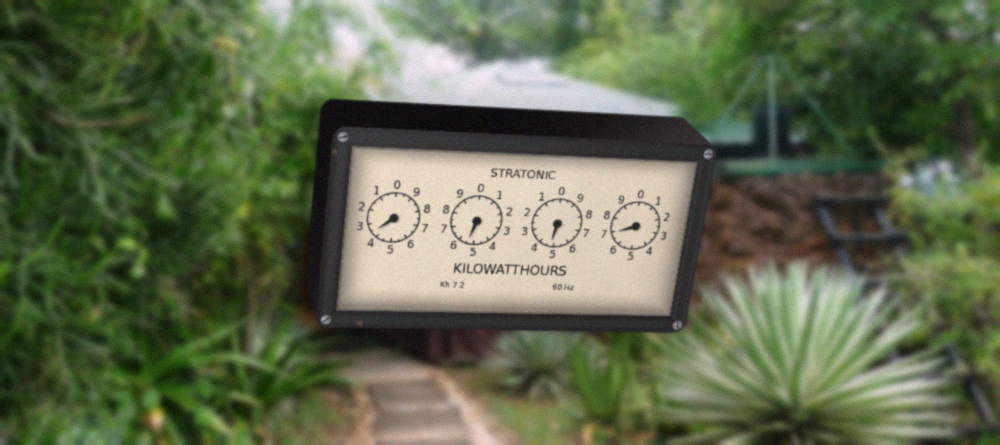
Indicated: 3547 (kWh)
